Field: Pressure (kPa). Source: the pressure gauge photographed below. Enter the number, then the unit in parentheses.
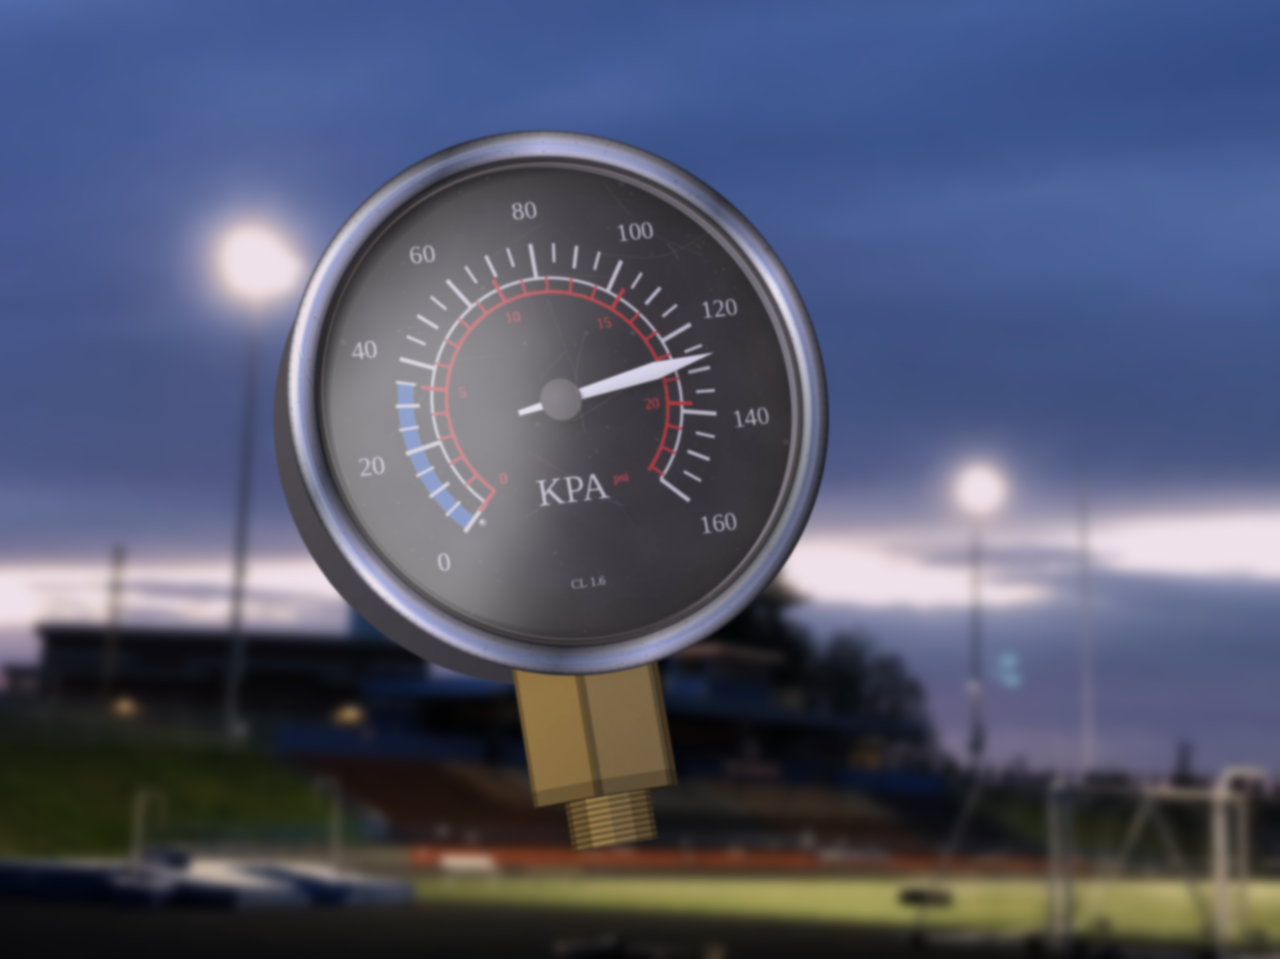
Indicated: 127.5 (kPa)
